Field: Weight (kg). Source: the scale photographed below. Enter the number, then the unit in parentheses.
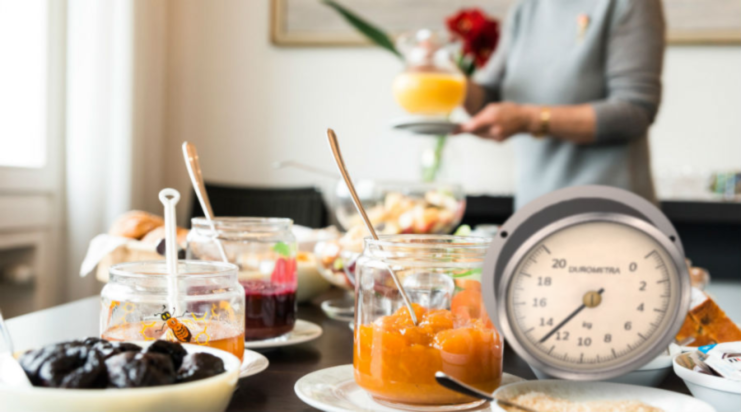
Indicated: 13 (kg)
